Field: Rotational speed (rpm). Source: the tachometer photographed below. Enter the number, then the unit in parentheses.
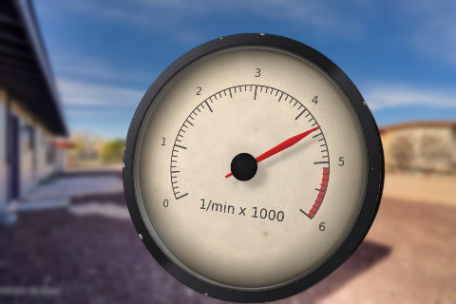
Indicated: 4400 (rpm)
